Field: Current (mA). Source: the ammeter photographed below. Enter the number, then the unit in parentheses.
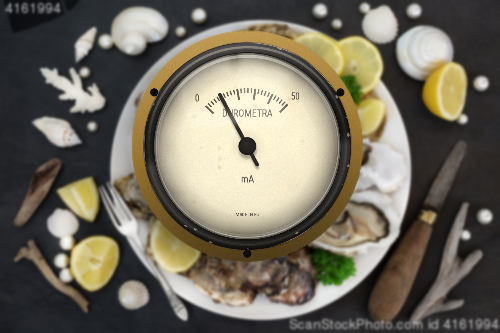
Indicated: 10 (mA)
